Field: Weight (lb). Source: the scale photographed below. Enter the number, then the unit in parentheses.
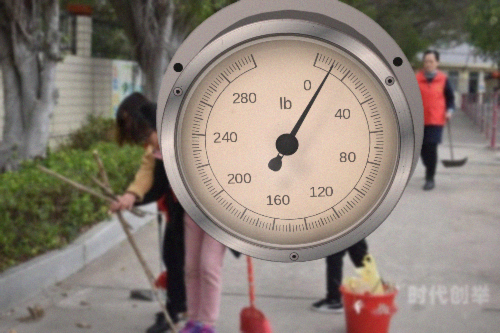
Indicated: 10 (lb)
